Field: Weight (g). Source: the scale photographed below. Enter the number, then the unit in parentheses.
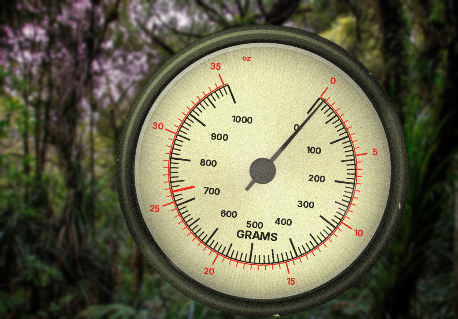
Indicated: 10 (g)
